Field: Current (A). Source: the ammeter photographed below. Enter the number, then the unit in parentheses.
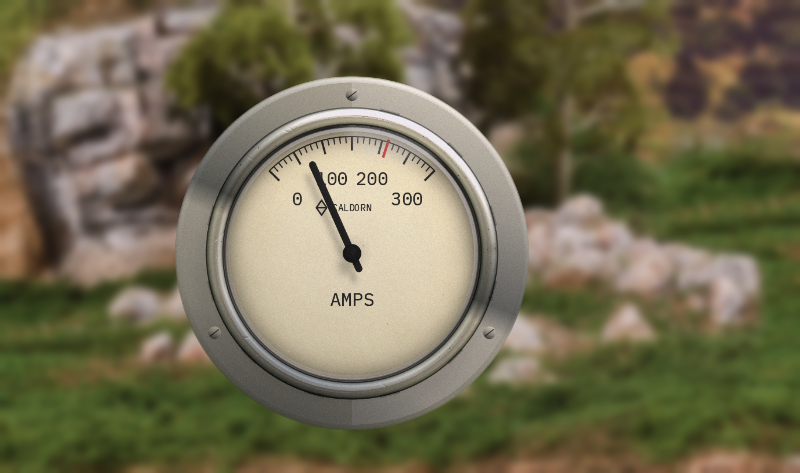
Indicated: 70 (A)
